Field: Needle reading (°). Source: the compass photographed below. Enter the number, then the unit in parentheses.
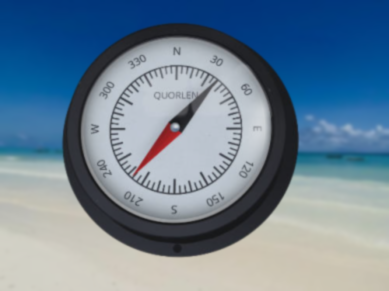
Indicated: 220 (°)
